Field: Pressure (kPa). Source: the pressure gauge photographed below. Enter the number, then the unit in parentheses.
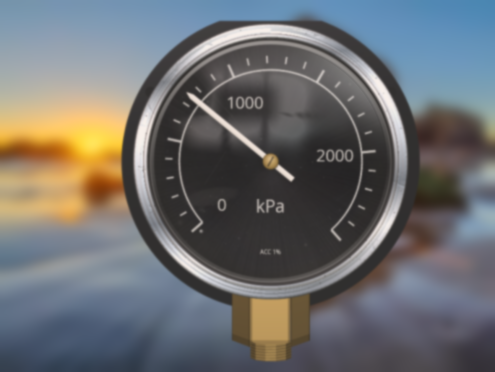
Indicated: 750 (kPa)
